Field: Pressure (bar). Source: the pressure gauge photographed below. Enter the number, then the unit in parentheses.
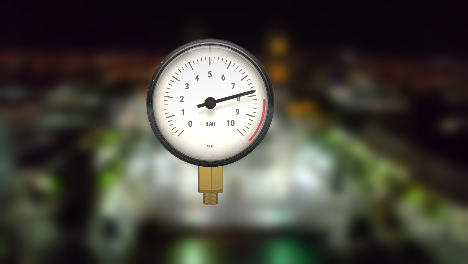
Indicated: 7.8 (bar)
